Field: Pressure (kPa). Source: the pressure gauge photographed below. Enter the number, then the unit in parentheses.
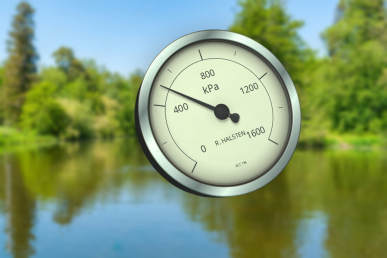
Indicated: 500 (kPa)
